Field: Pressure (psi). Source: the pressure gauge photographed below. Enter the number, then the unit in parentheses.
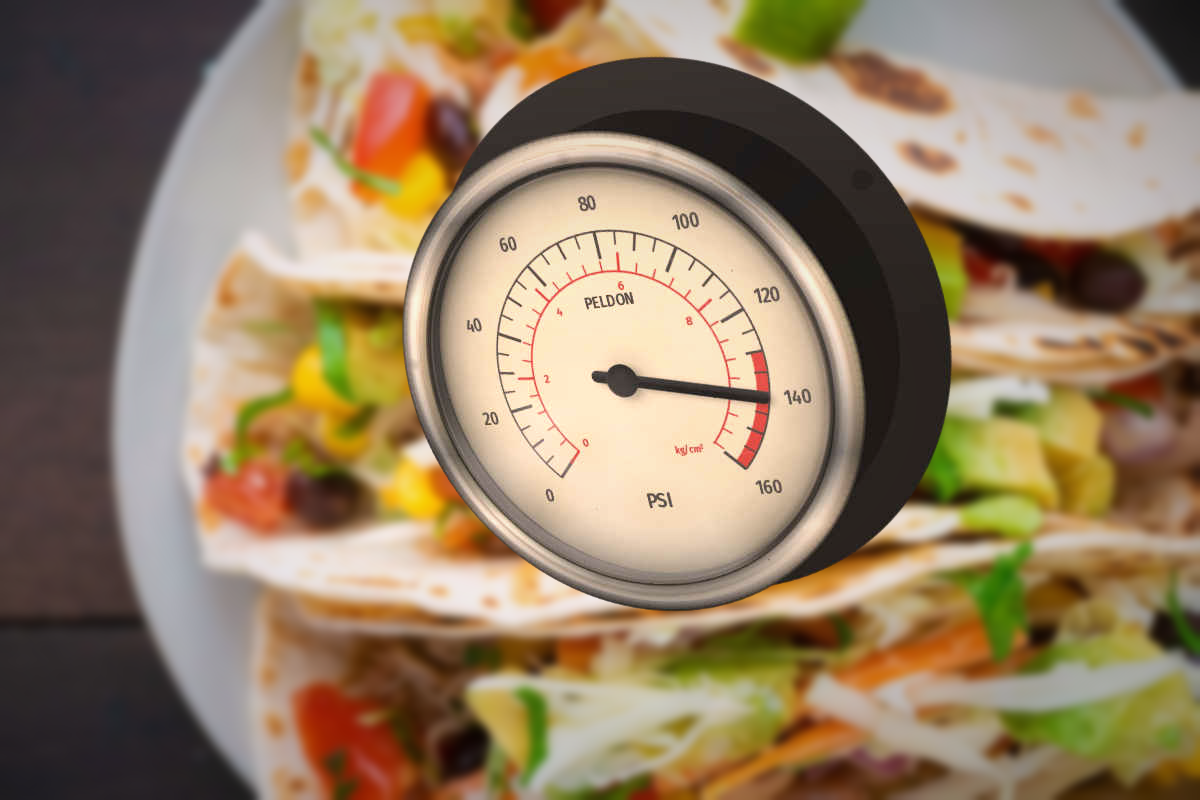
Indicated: 140 (psi)
